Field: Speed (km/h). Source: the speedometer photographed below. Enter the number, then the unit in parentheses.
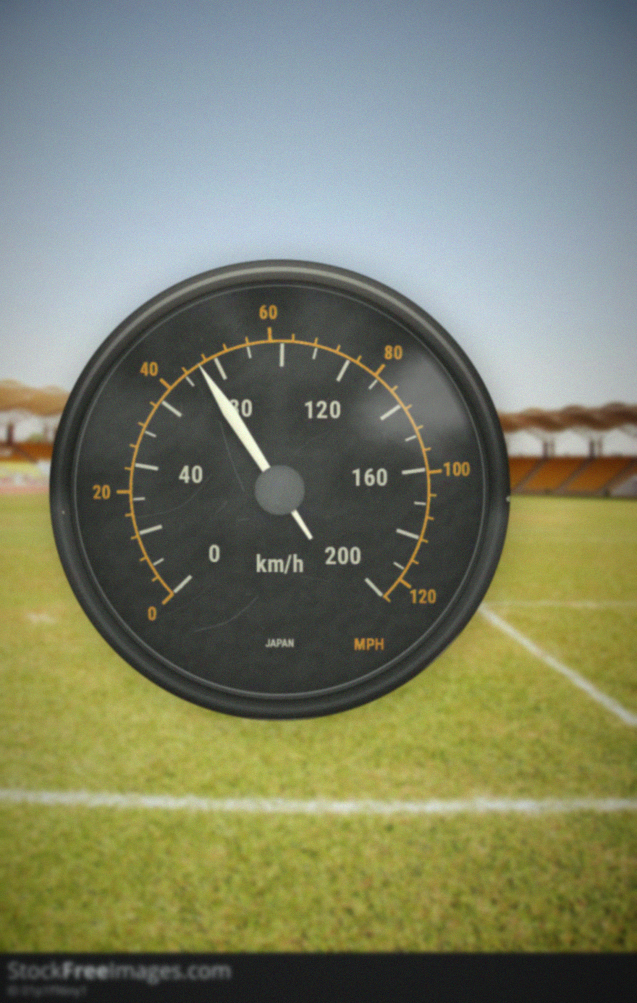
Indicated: 75 (km/h)
